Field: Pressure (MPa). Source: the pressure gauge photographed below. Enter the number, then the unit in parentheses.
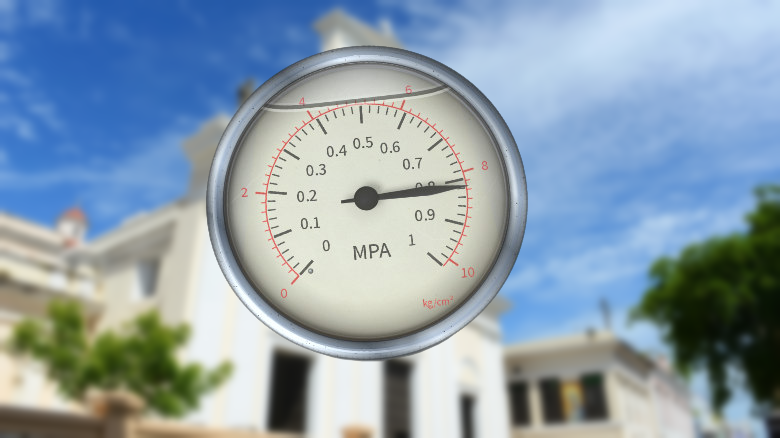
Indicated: 0.82 (MPa)
